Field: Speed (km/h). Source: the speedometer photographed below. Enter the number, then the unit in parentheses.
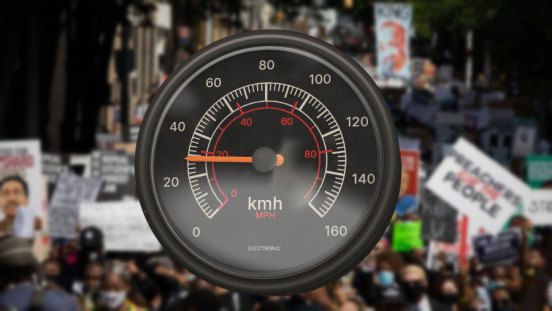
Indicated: 28 (km/h)
